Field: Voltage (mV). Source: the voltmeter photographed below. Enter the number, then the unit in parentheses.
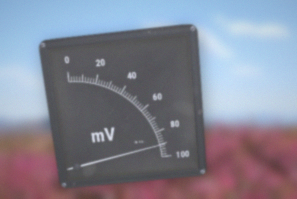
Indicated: 90 (mV)
